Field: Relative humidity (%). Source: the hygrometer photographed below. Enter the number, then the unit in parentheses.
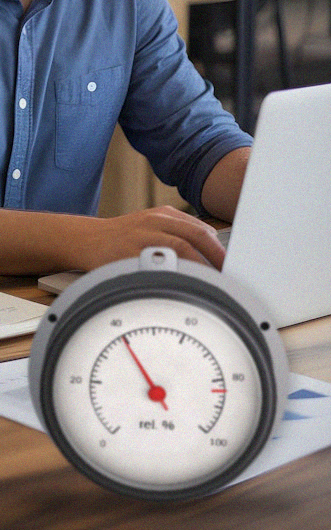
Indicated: 40 (%)
